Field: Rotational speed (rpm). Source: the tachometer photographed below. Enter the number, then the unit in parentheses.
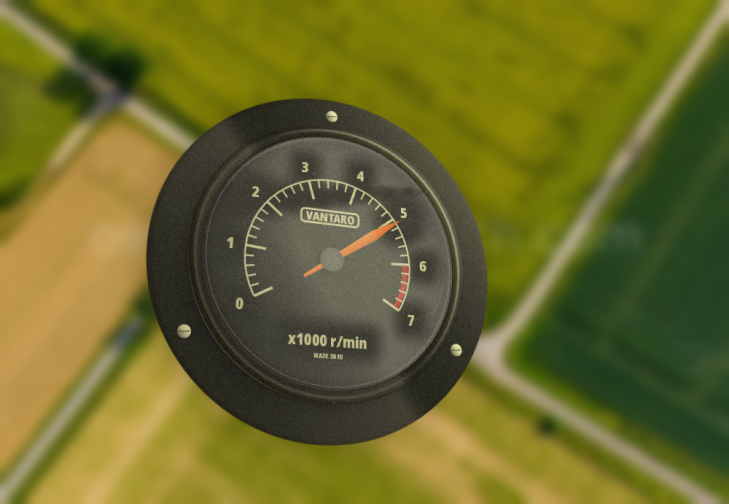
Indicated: 5100 (rpm)
